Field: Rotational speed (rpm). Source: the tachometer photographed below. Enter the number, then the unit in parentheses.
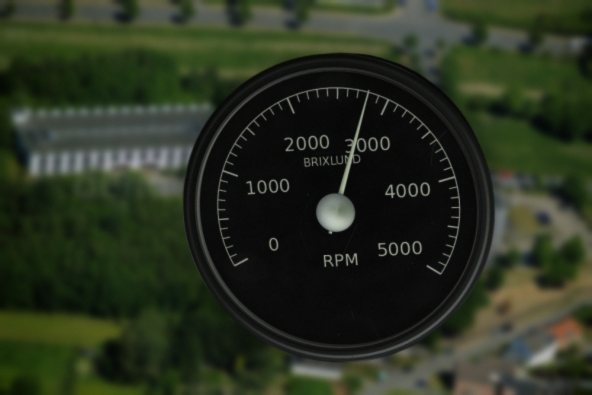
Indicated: 2800 (rpm)
